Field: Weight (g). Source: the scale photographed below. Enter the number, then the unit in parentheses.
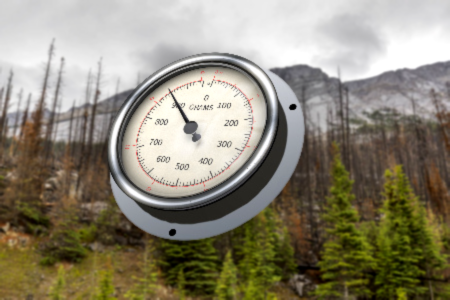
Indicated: 900 (g)
